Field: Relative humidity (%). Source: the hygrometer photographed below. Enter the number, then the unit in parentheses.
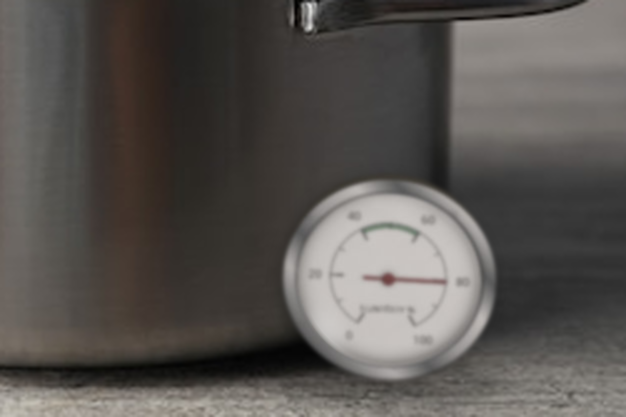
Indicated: 80 (%)
